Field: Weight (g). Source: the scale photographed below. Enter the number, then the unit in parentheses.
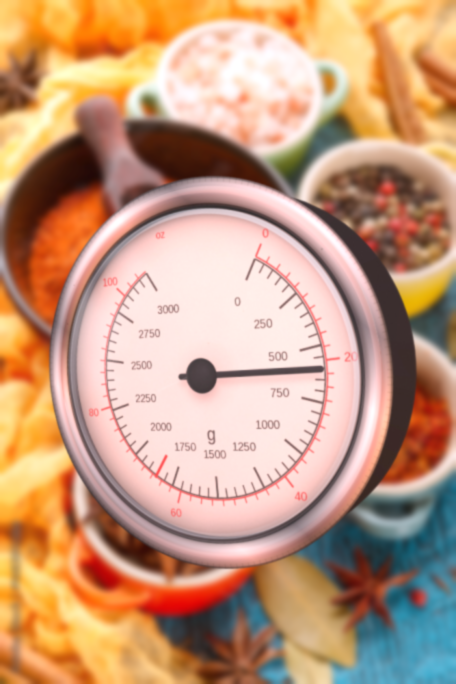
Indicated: 600 (g)
